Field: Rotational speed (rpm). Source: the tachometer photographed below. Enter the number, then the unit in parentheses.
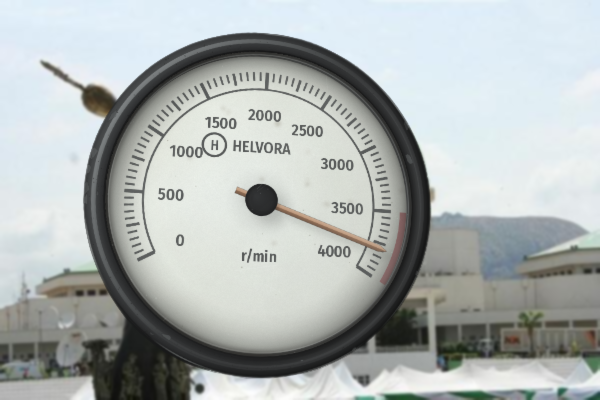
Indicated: 3800 (rpm)
